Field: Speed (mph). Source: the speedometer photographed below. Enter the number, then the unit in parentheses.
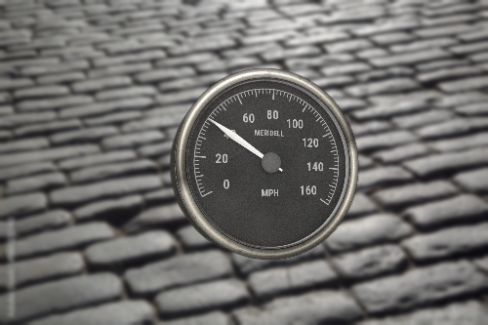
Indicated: 40 (mph)
